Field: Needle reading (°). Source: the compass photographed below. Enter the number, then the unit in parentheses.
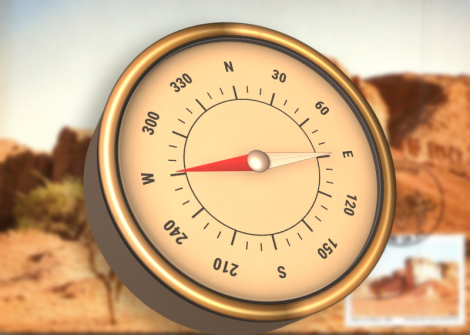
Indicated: 270 (°)
